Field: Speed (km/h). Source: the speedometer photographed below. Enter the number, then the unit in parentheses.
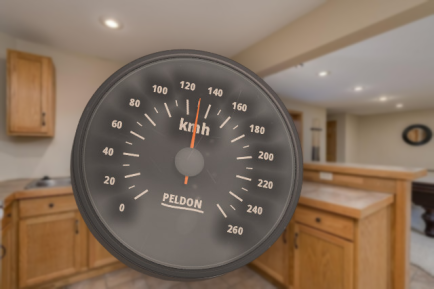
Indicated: 130 (km/h)
